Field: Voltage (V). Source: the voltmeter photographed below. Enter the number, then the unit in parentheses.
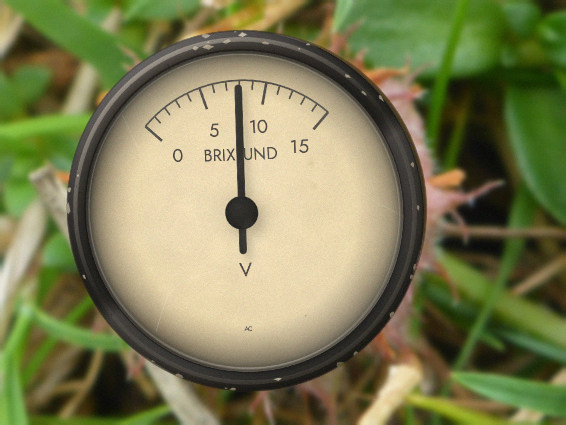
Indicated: 8 (V)
